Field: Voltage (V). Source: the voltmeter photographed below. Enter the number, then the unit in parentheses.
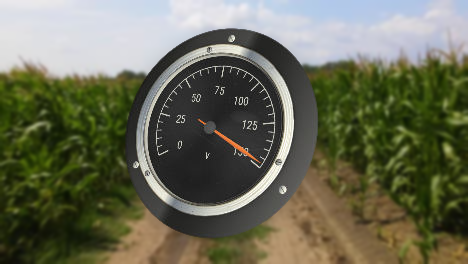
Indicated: 147.5 (V)
